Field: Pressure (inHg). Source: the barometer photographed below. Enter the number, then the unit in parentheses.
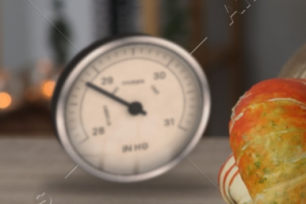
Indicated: 28.8 (inHg)
